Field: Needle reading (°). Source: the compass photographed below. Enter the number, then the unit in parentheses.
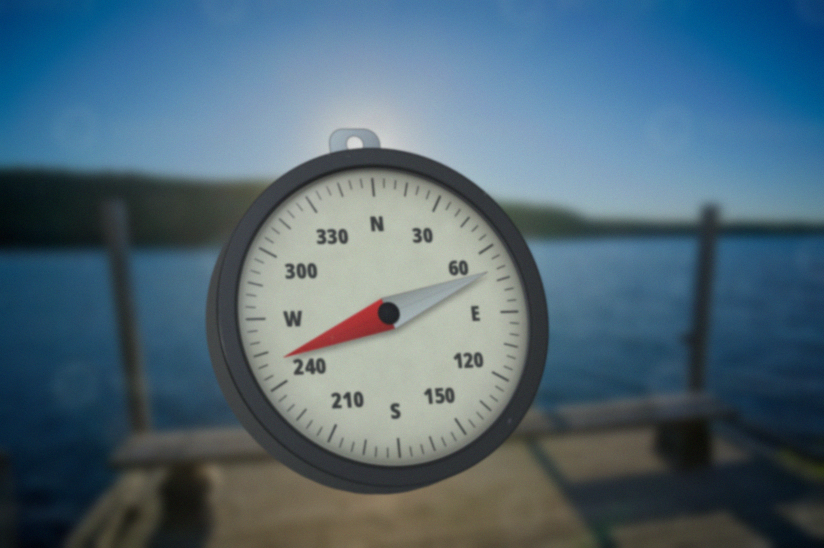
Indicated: 250 (°)
